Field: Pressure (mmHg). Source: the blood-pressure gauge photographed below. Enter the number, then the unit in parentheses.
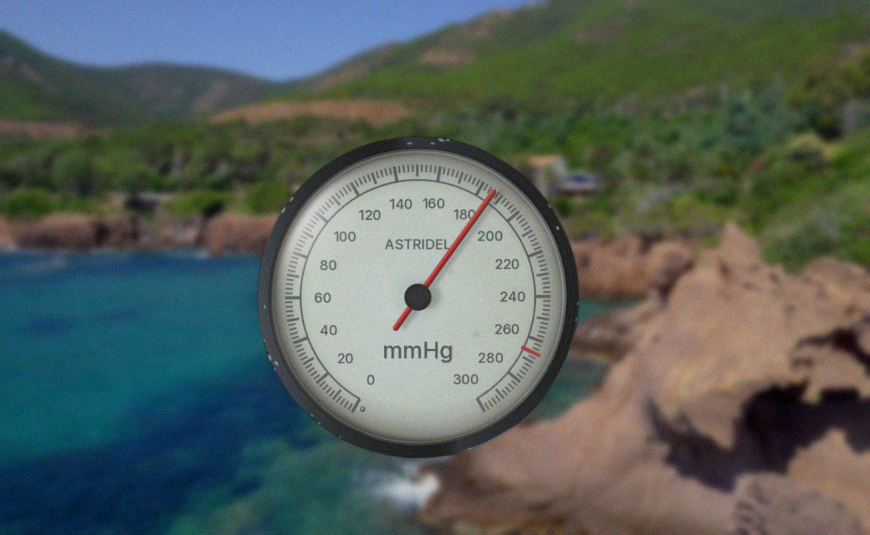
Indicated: 186 (mmHg)
